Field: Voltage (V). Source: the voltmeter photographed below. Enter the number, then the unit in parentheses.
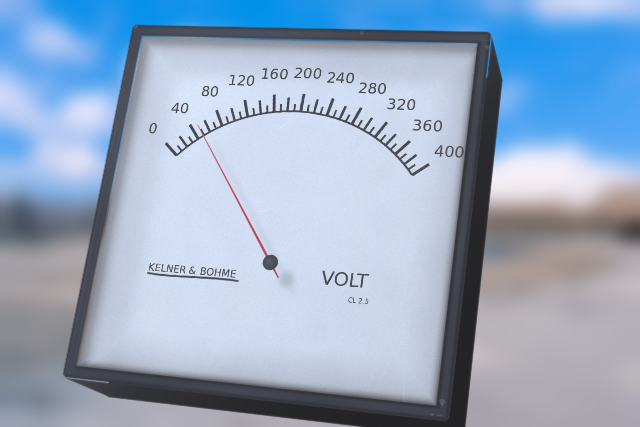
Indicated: 50 (V)
